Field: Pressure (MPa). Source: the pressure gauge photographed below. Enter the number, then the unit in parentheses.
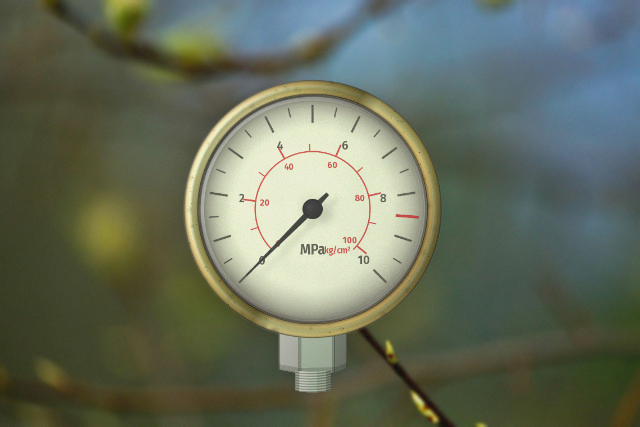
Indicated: 0 (MPa)
